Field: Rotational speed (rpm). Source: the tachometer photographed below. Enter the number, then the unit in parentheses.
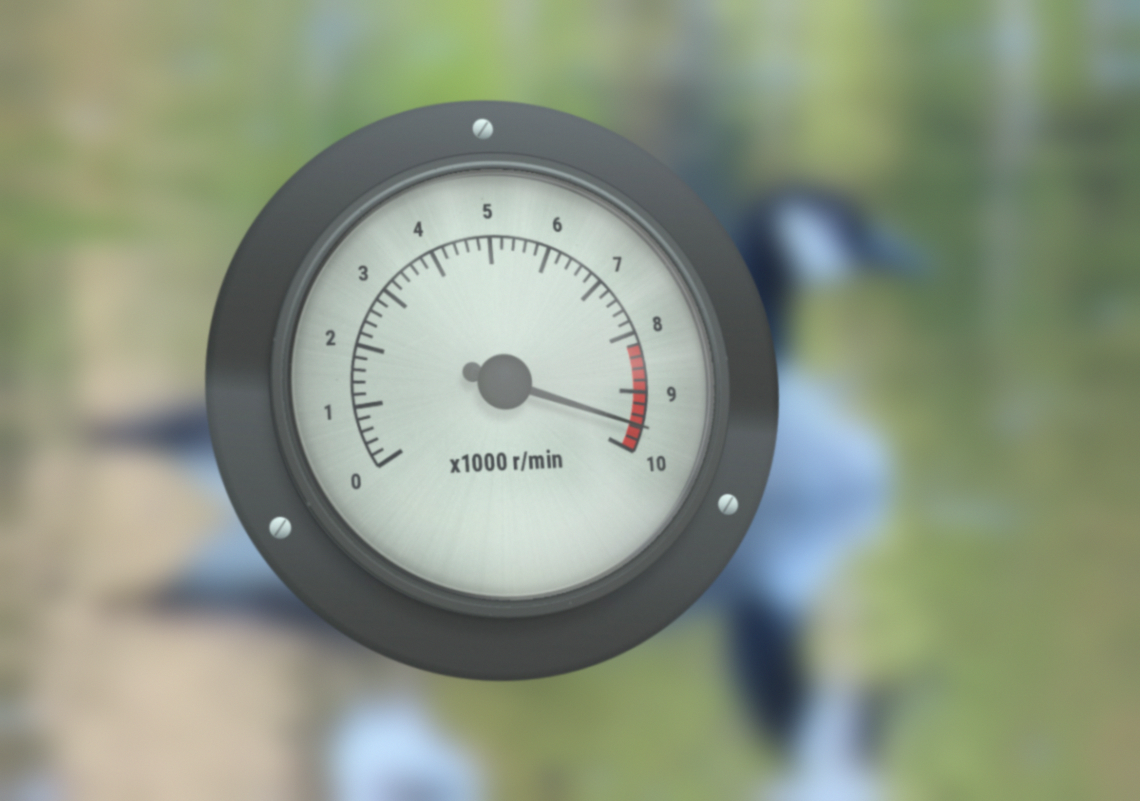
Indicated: 9600 (rpm)
